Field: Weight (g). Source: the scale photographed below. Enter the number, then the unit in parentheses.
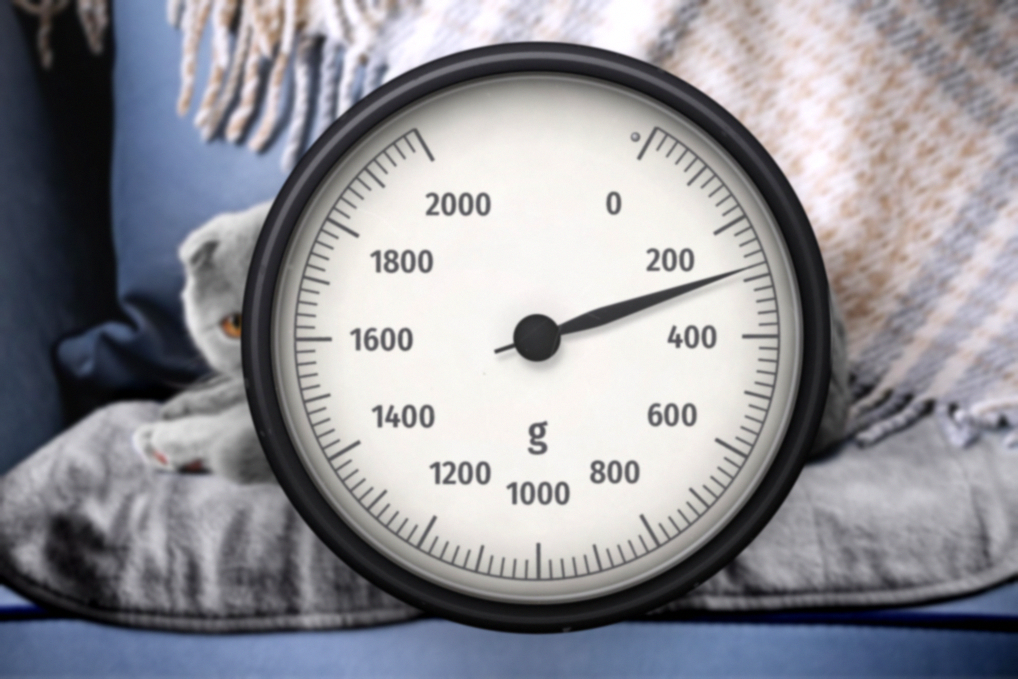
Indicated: 280 (g)
